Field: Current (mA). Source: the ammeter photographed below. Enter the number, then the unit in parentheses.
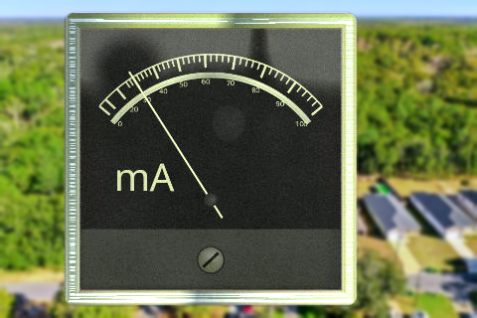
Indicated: 30 (mA)
